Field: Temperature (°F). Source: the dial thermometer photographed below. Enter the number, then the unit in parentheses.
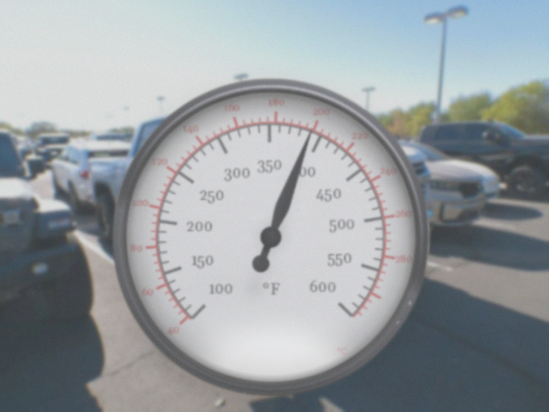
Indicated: 390 (°F)
